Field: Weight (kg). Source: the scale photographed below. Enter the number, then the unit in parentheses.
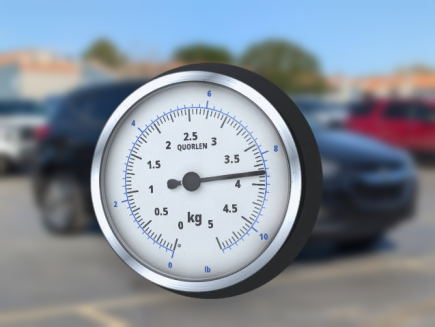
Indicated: 3.85 (kg)
